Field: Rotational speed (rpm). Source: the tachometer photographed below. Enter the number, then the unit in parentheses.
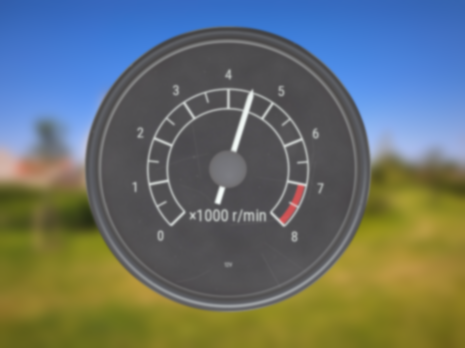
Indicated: 4500 (rpm)
